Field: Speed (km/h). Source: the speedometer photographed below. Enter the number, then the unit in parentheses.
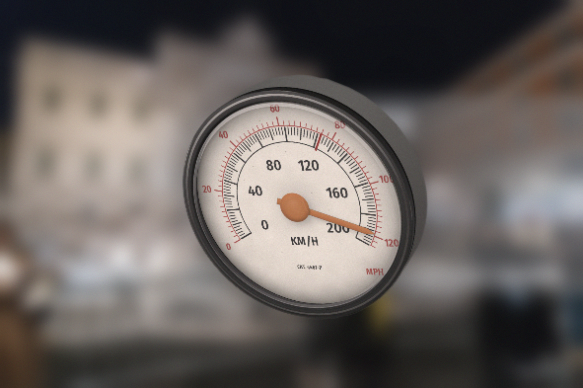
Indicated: 190 (km/h)
